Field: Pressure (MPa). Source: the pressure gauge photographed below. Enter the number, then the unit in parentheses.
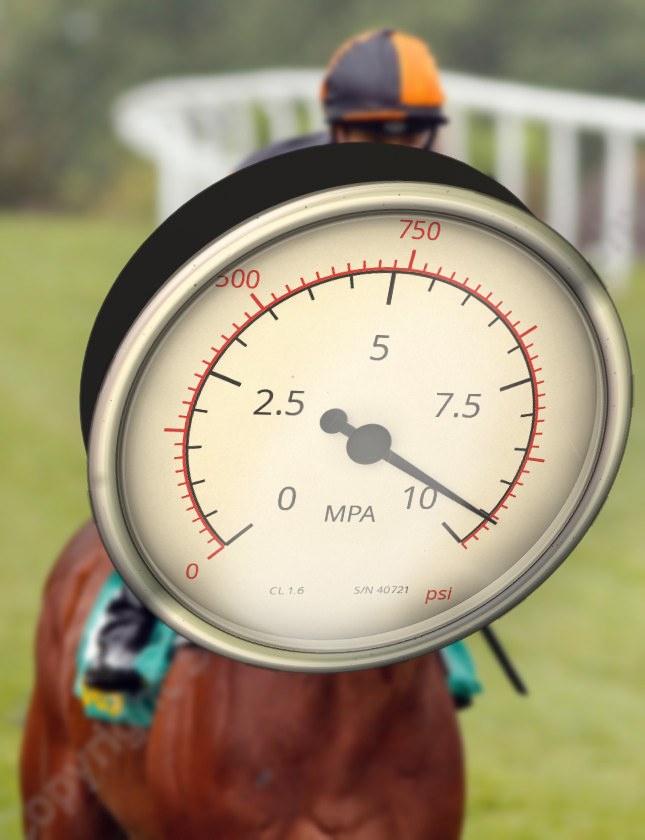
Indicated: 9.5 (MPa)
